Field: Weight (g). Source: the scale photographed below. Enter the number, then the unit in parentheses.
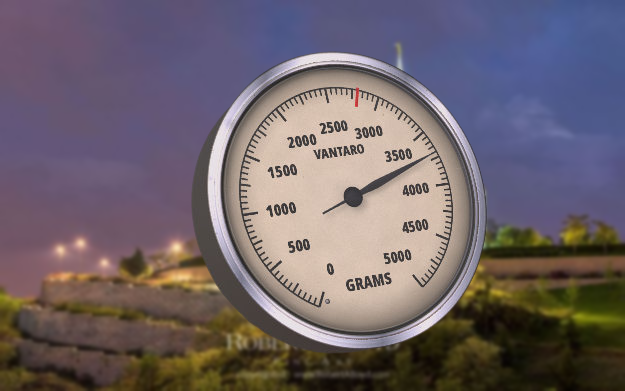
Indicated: 3700 (g)
